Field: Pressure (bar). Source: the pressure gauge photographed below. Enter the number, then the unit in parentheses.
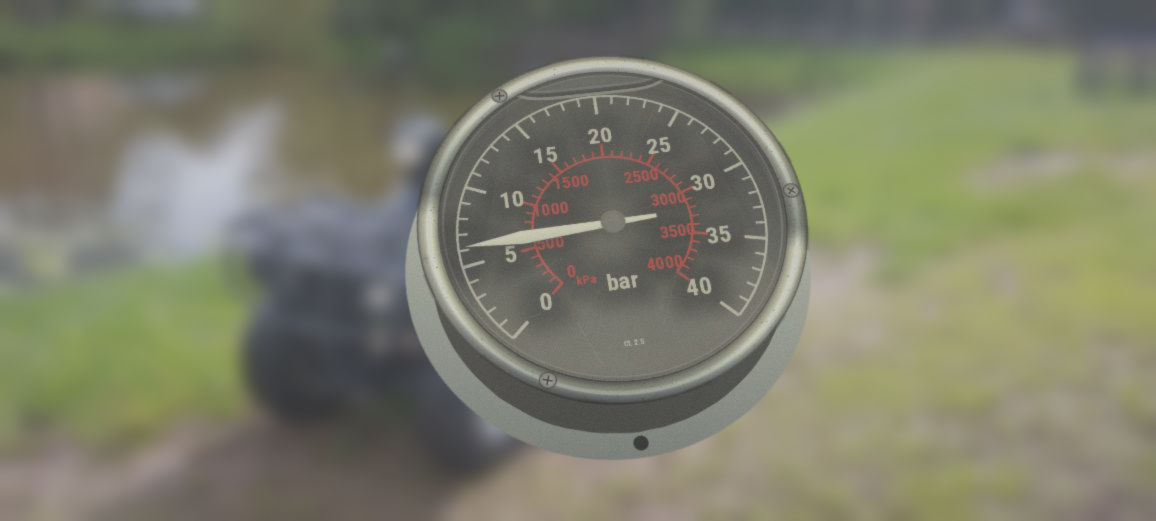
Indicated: 6 (bar)
